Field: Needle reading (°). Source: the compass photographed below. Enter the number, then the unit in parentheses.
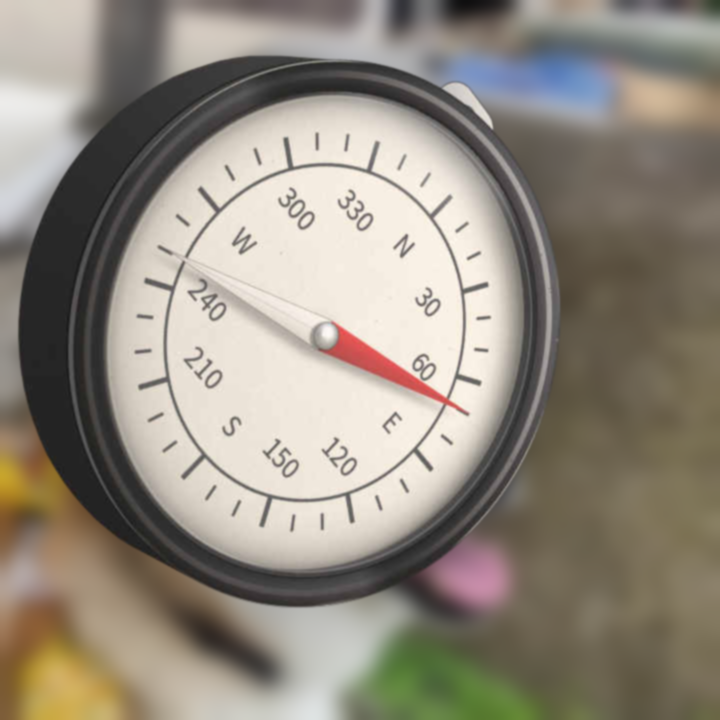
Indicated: 70 (°)
